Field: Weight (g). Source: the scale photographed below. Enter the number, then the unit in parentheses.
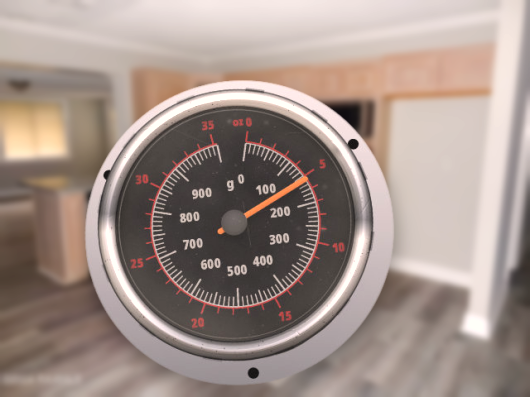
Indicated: 150 (g)
